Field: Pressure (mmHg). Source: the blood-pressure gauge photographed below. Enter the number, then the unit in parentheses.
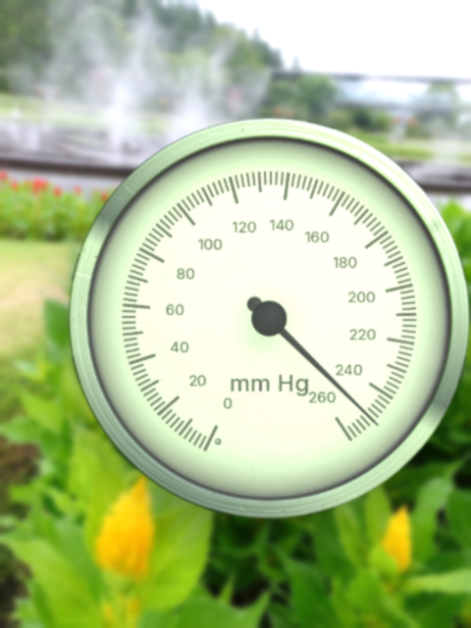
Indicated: 250 (mmHg)
